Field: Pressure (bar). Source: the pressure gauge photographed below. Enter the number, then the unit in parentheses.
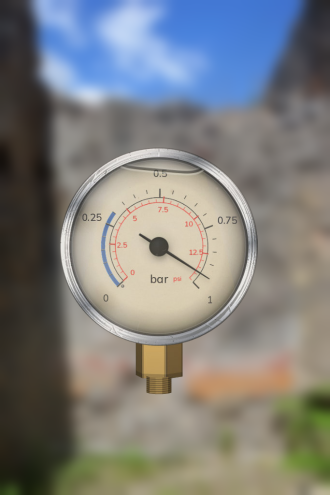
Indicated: 0.95 (bar)
